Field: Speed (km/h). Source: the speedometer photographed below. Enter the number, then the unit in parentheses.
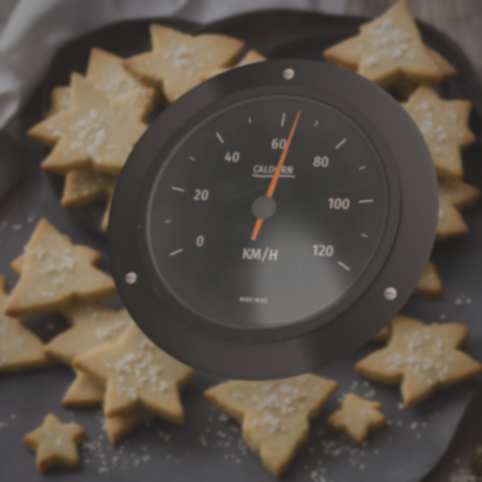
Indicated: 65 (km/h)
